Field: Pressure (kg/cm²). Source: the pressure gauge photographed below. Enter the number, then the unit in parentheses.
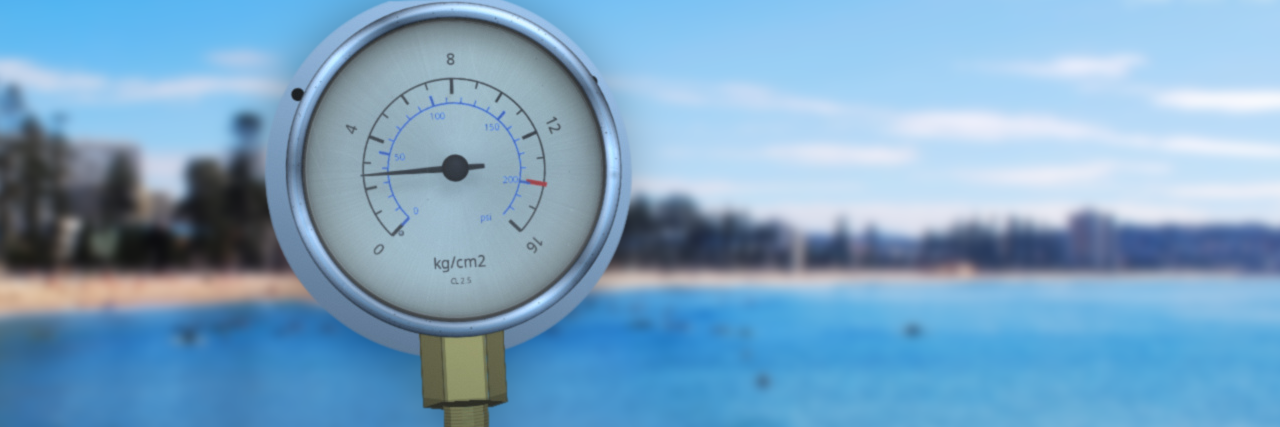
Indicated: 2.5 (kg/cm²)
